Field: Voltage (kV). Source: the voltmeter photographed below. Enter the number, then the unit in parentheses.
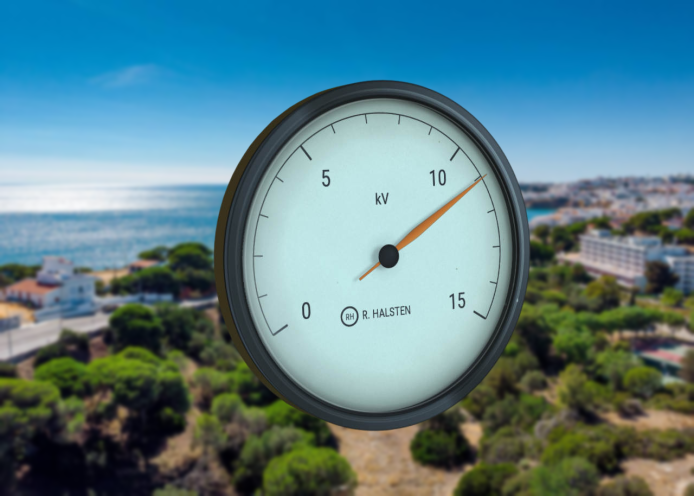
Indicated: 11 (kV)
